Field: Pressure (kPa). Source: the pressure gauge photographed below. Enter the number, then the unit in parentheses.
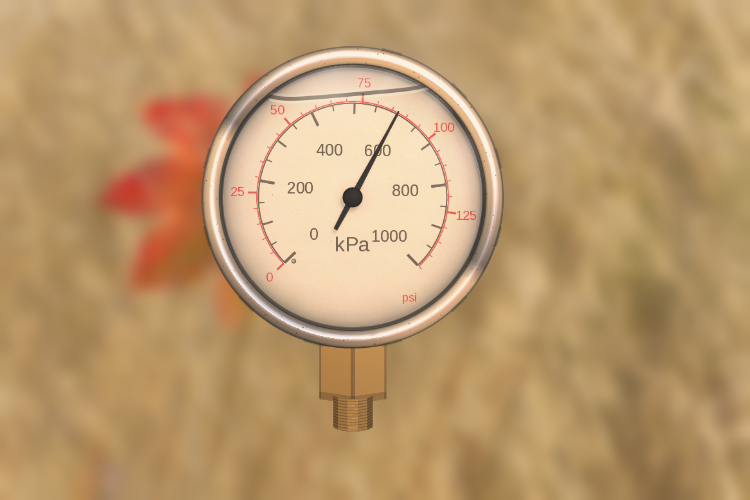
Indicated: 600 (kPa)
